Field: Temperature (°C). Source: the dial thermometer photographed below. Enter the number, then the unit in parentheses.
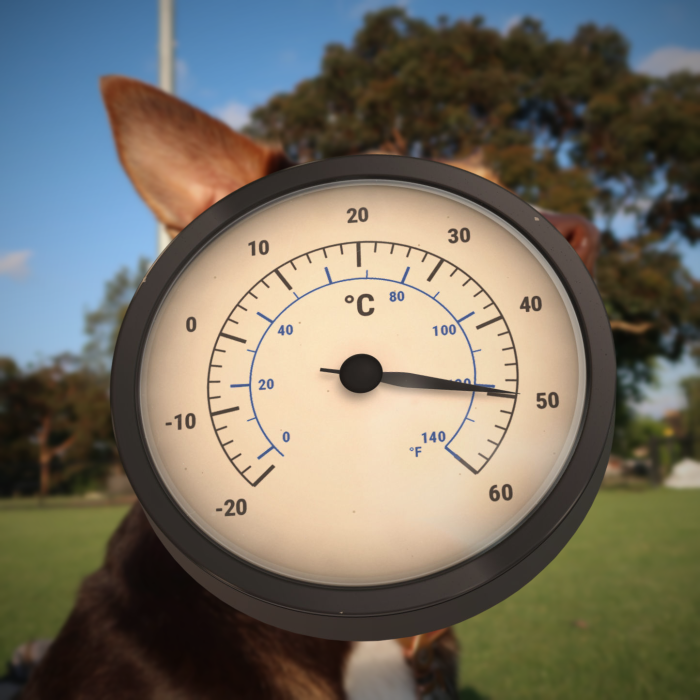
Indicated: 50 (°C)
